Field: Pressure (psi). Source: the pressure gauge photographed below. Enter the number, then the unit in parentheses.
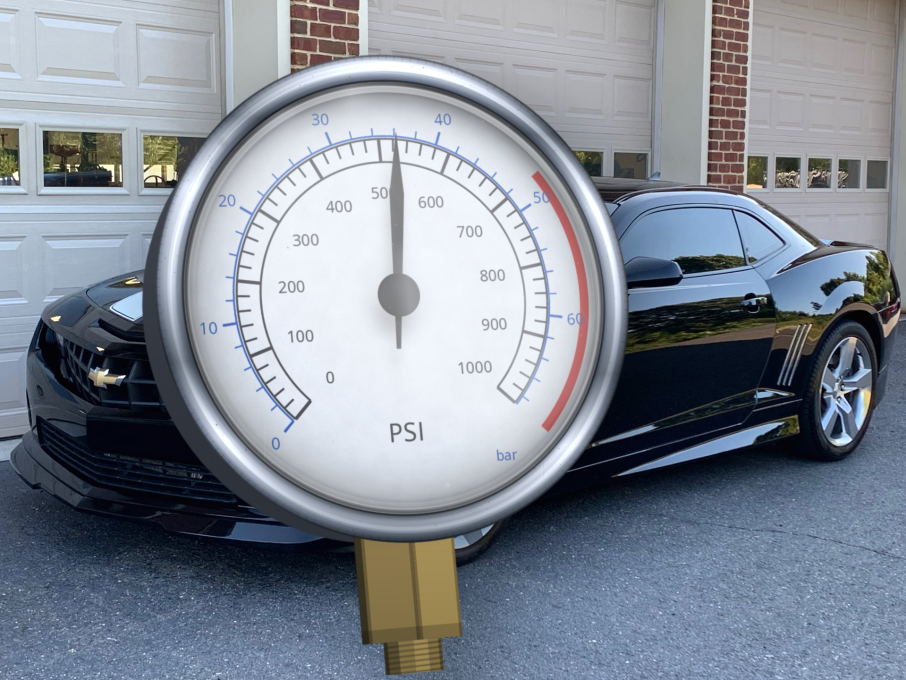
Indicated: 520 (psi)
